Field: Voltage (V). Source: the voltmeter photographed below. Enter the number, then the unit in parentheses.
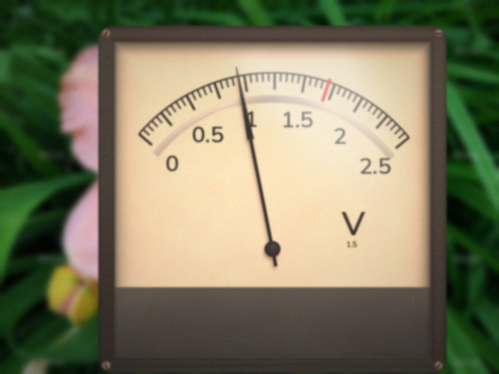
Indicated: 0.95 (V)
